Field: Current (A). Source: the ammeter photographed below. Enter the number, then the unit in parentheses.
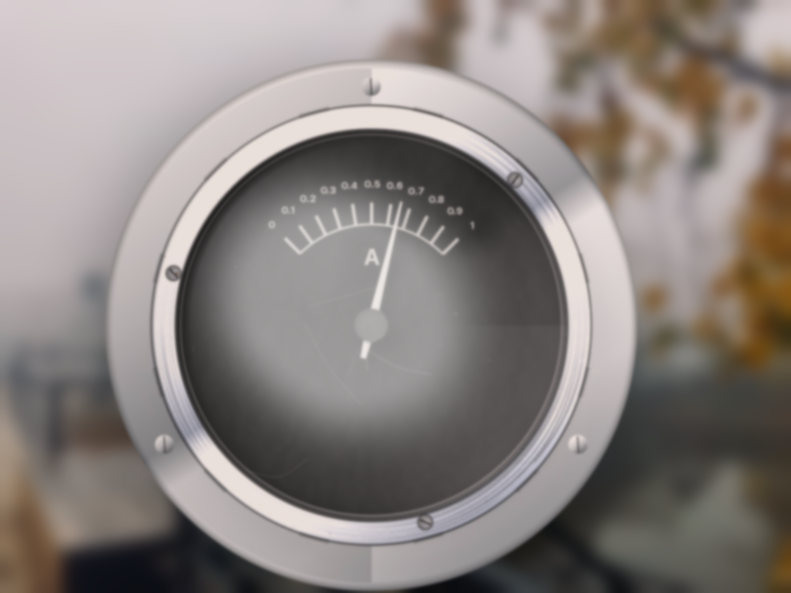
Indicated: 0.65 (A)
